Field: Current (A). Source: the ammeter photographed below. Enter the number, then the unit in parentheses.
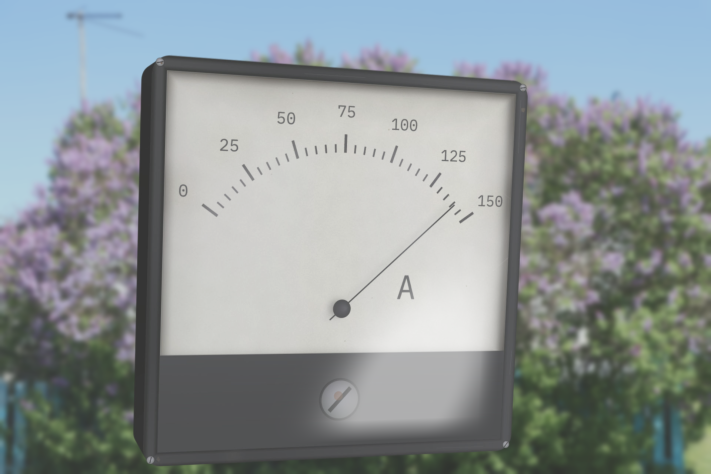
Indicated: 140 (A)
